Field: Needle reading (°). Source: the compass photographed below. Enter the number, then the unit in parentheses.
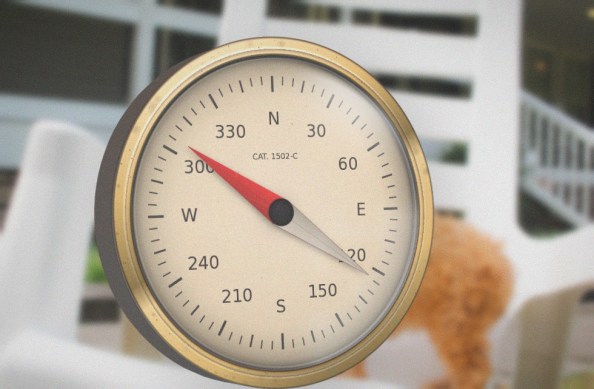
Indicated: 305 (°)
